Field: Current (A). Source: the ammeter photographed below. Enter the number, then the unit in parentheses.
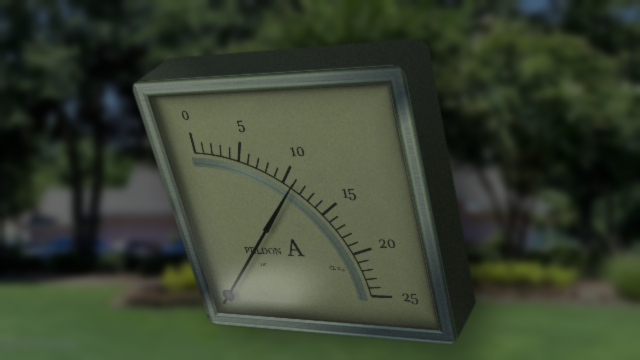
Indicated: 11 (A)
